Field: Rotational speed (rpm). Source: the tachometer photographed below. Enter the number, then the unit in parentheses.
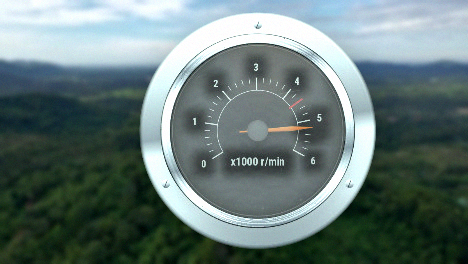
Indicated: 5200 (rpm)
